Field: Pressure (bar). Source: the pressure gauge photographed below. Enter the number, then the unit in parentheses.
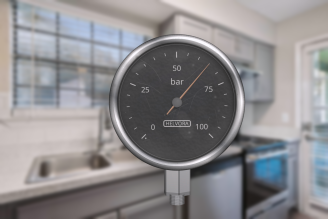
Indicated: 65 (bar)
